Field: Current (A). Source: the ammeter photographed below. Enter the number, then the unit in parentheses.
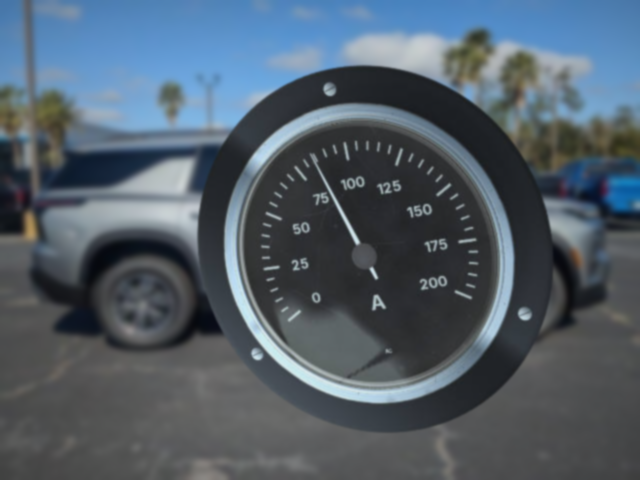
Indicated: 85 (A)
